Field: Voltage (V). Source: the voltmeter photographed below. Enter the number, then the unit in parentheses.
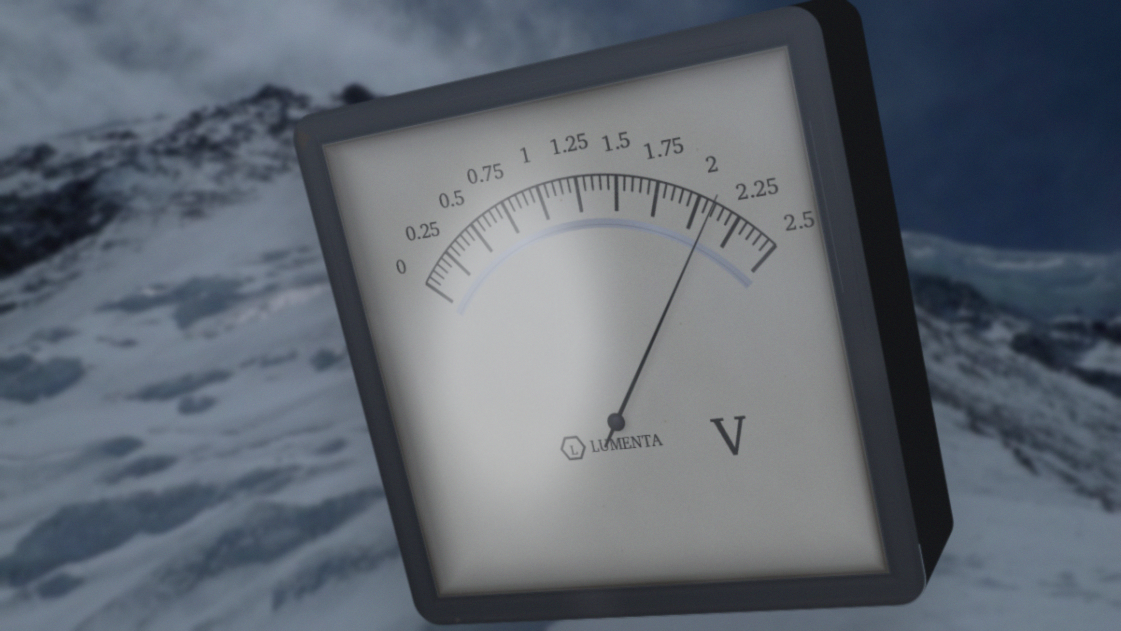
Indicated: 2.1 (V)
